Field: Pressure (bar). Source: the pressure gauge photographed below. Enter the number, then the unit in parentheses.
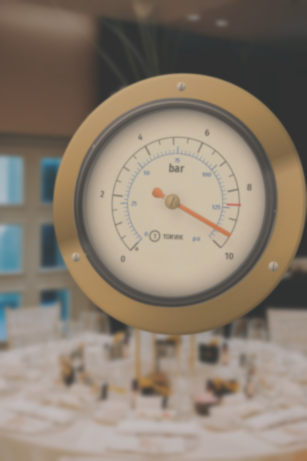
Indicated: 9.5 (bar)
